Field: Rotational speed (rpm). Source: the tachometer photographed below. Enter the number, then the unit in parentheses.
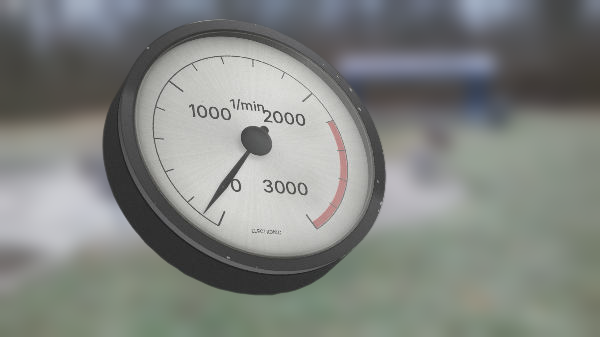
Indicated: 100 (rpm)
